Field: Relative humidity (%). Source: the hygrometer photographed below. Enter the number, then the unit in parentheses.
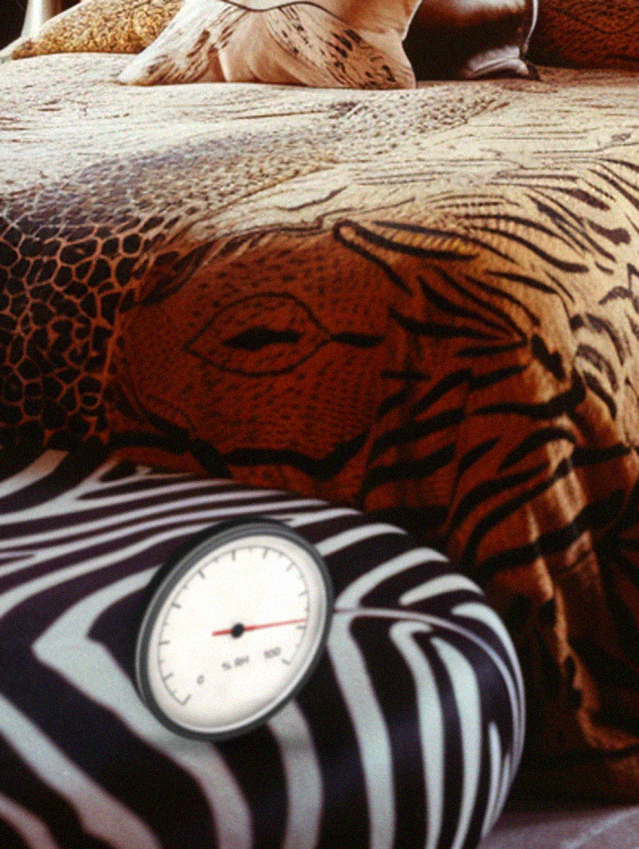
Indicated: 87.5 (%)
